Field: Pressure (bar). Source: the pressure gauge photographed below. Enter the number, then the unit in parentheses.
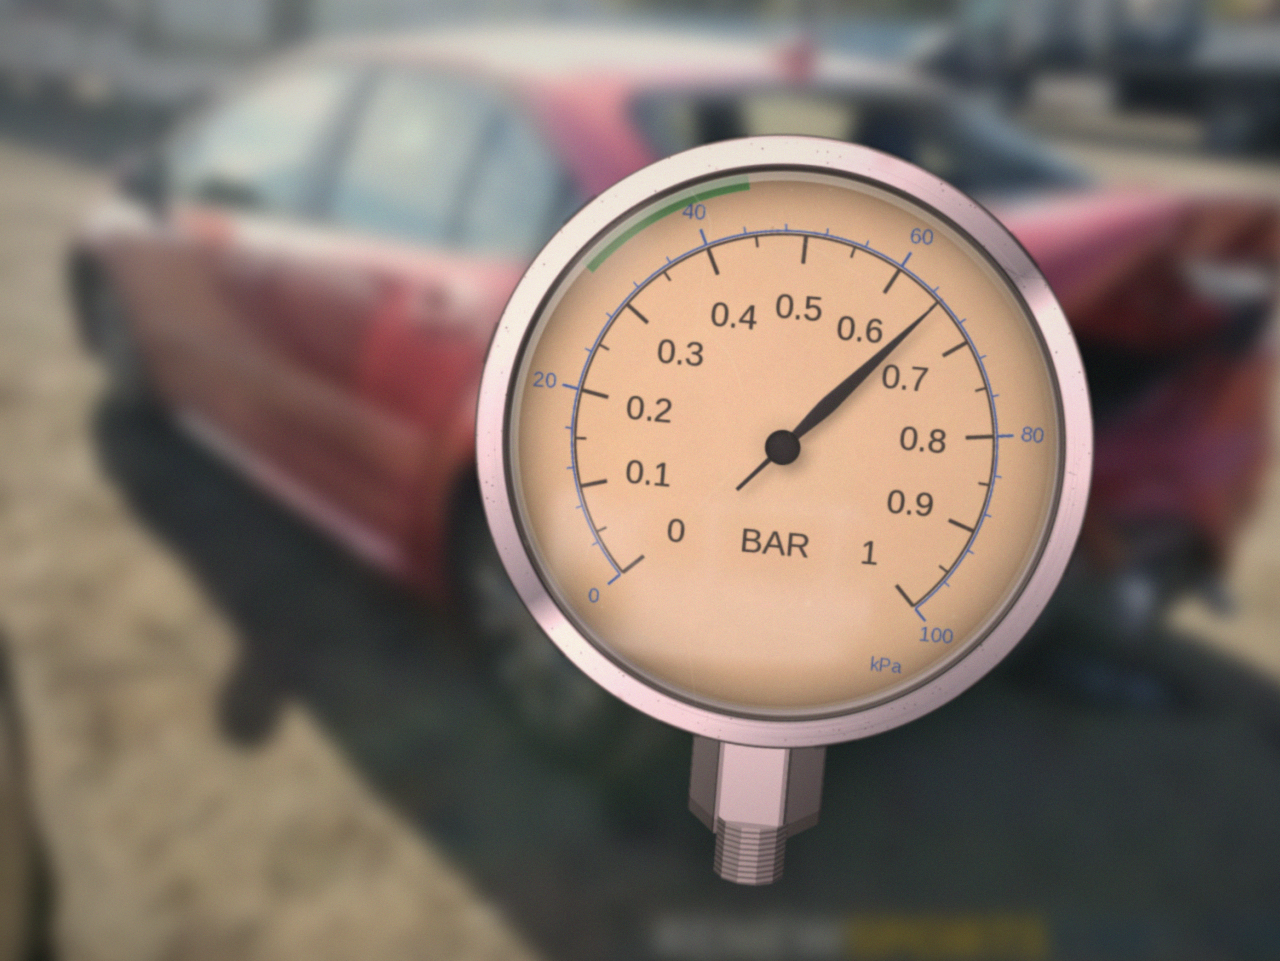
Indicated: 0.65 (bar)
